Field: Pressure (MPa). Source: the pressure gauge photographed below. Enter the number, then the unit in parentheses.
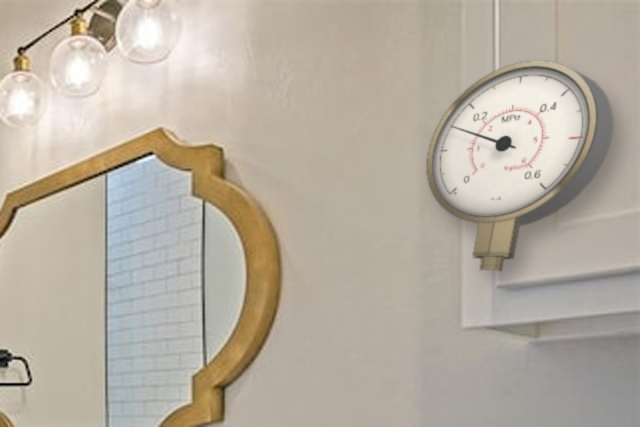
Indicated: 0.15 (MPa)
